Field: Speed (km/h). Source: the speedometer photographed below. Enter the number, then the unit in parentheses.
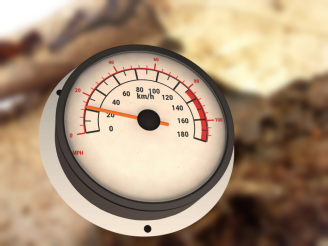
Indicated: 20 (km/h)
